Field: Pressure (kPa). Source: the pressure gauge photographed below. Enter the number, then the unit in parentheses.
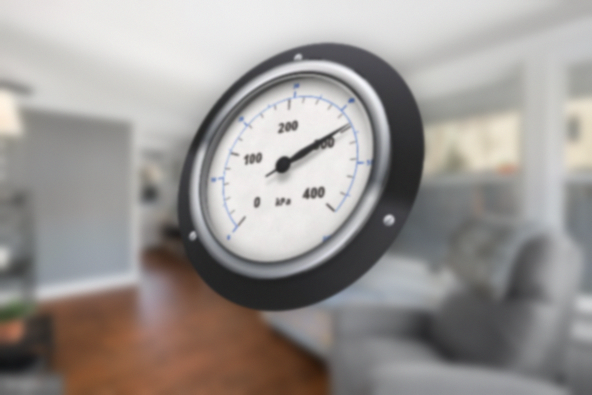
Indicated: 300 (kPa)
